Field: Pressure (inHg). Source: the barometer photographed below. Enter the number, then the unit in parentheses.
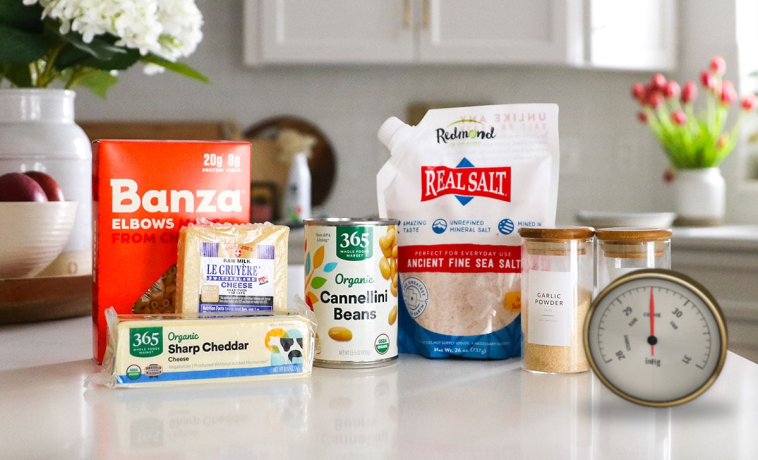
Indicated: 29.5 (inHg)
